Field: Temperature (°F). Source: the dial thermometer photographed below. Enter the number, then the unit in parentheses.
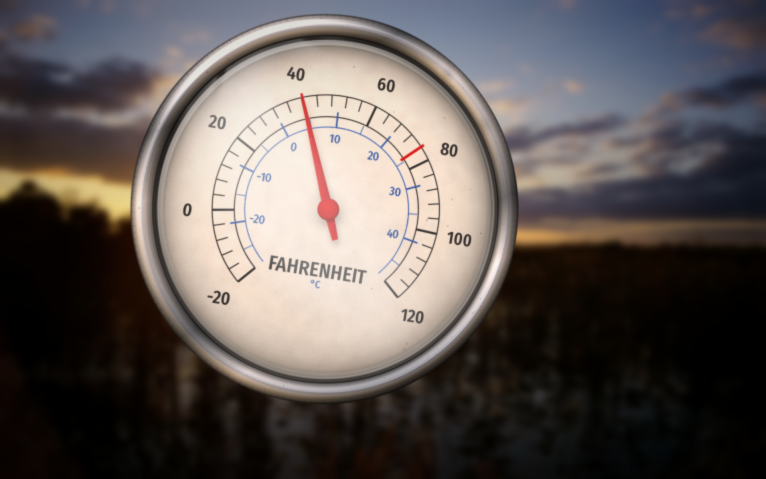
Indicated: 40 (°F)
